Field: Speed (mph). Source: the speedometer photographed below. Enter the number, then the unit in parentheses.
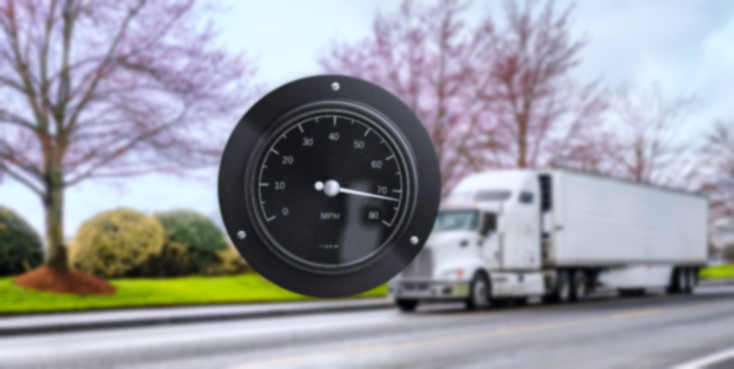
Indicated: 72.5 (mph)
